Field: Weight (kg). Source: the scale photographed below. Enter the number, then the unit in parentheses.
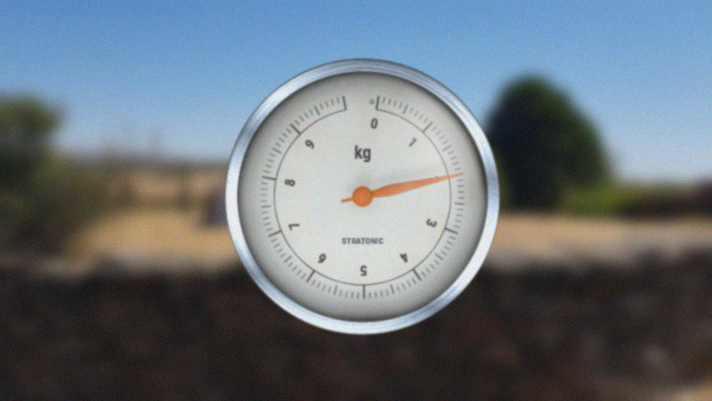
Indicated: 2 (kg)
